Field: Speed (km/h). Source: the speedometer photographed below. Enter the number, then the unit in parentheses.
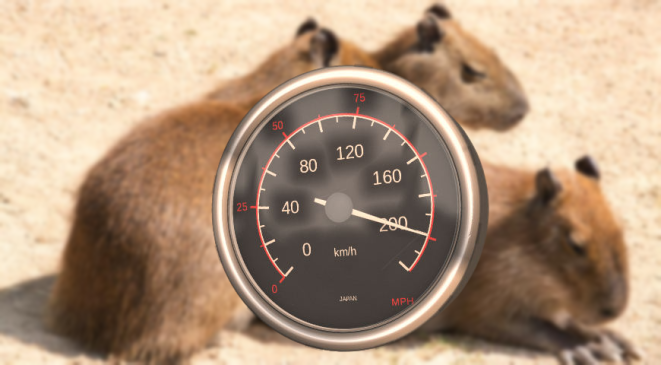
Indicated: 200 (km/h)
